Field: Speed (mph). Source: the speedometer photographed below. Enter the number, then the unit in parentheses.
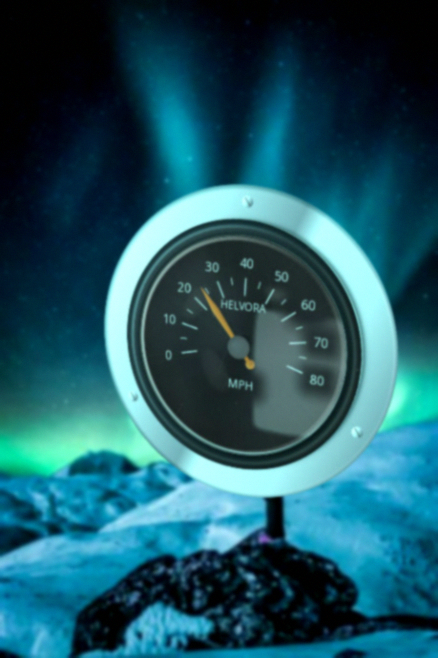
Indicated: 25 (mph)
